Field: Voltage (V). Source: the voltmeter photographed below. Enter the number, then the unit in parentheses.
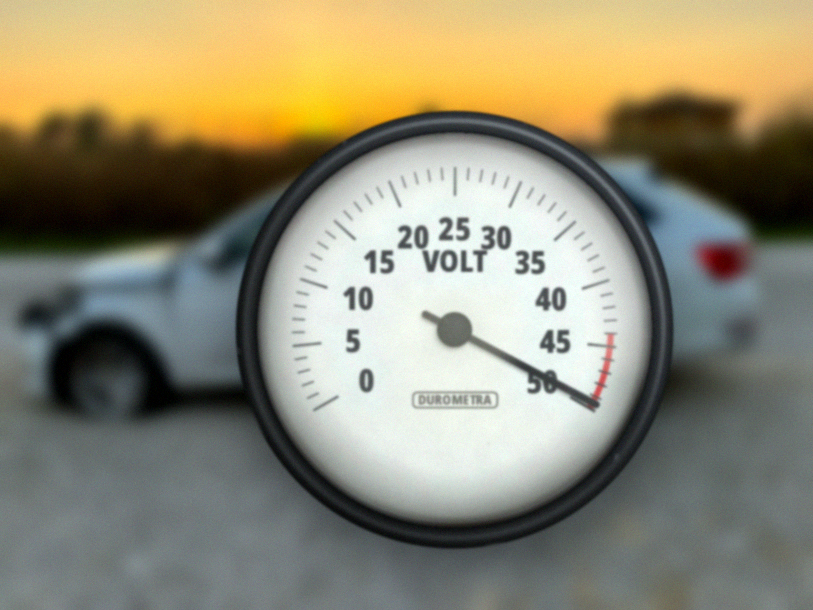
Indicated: 49.5 (V)
